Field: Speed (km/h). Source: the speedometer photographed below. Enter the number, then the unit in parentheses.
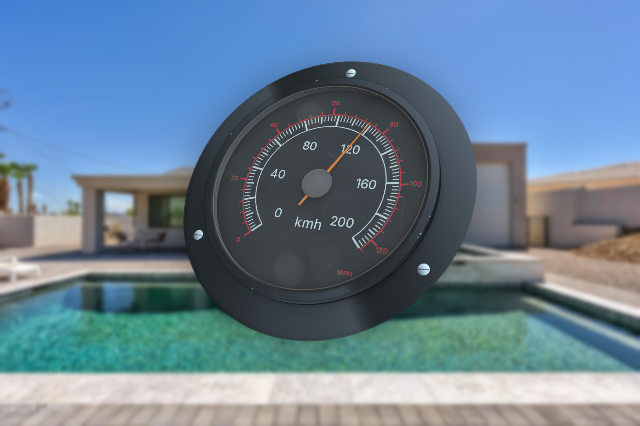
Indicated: 120 (km/h)
